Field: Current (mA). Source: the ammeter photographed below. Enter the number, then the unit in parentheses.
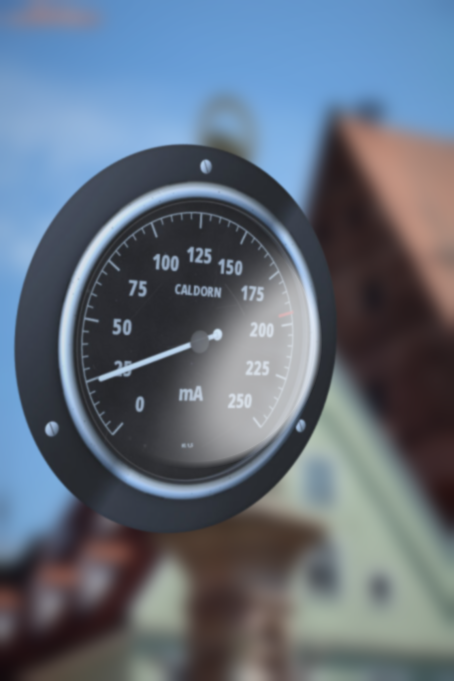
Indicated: 25 (mA)
